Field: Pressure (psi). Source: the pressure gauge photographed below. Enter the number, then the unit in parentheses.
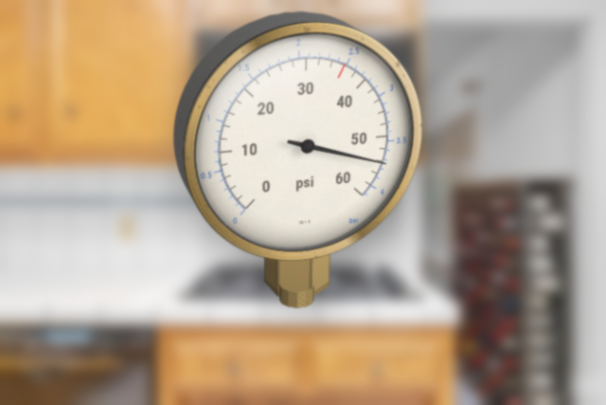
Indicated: 54 (psi)
